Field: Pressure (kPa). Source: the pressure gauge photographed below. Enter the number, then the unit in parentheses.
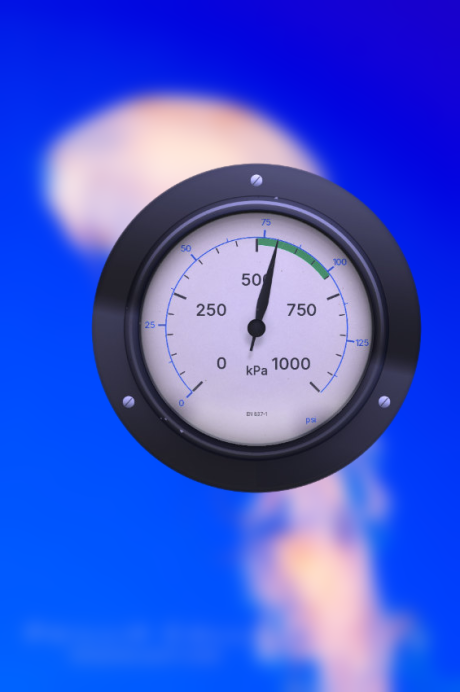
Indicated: 550 (kPa)
